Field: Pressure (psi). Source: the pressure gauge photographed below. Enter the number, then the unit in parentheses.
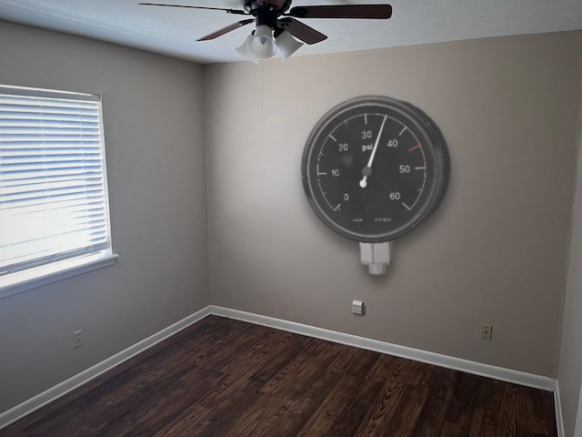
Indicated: 35 (psi)
